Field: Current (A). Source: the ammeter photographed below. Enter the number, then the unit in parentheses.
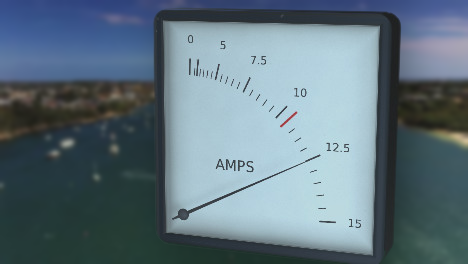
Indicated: 12.5 (A)
